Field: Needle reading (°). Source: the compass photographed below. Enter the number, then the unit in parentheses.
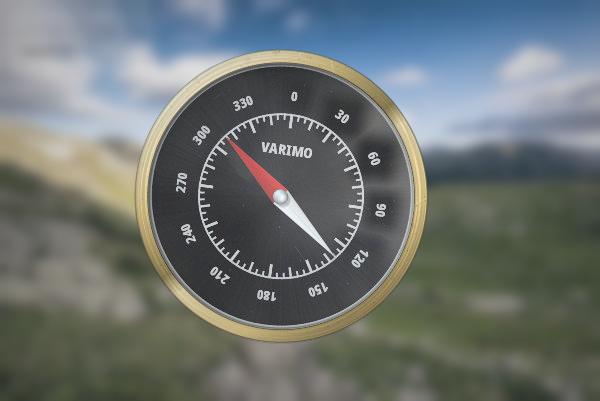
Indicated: 310 (°)
